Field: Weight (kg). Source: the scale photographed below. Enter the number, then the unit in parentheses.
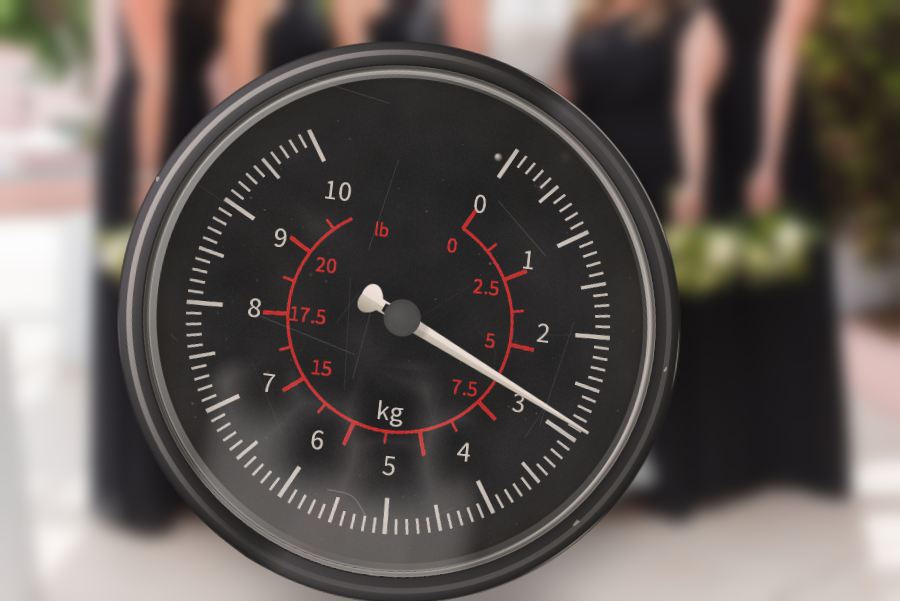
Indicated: 2.9 (kg)
